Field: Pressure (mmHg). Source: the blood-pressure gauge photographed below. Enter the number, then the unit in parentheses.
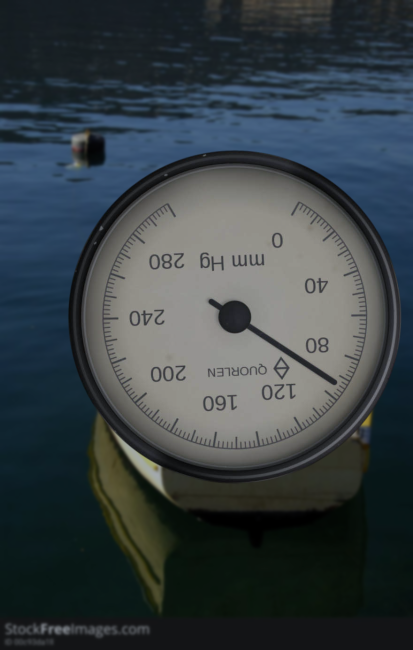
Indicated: 94 (mmHg)
